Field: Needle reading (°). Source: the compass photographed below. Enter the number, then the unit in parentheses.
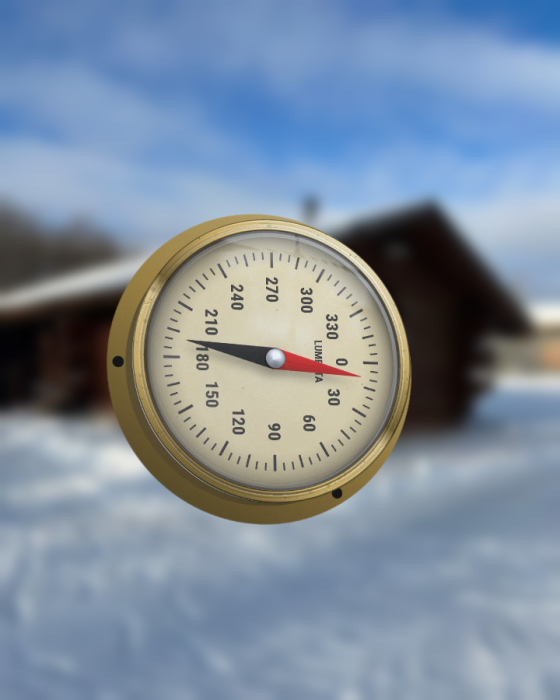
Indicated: 10 (°)
